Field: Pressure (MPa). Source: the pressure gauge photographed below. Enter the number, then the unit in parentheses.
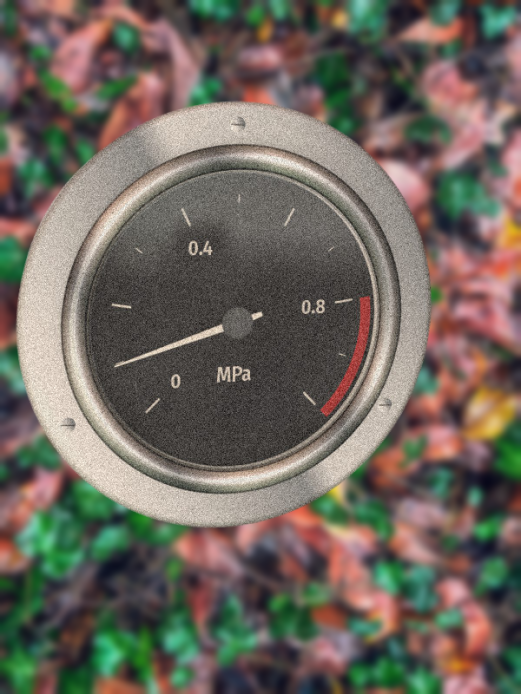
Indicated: 0.1 (MPa)
